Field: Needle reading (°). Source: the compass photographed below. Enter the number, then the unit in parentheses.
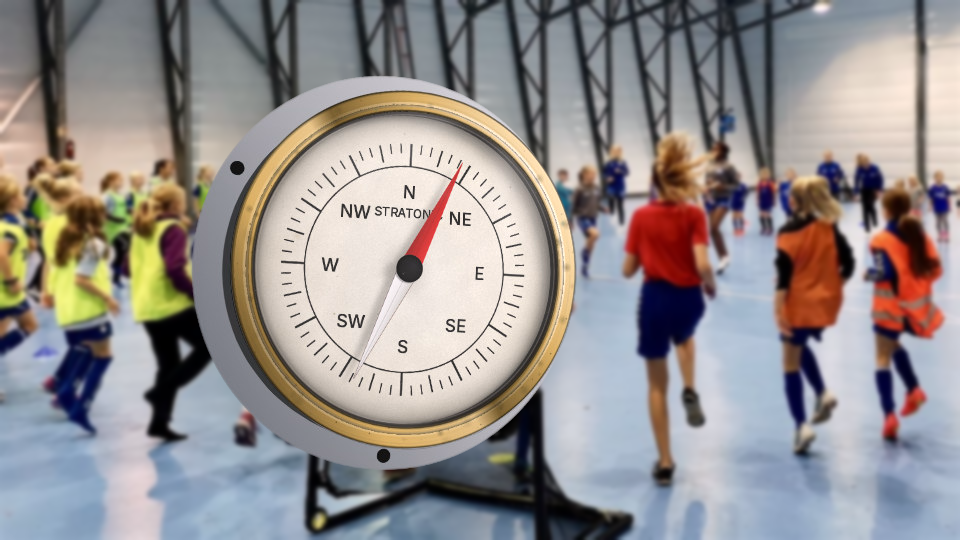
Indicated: 25 (°)
